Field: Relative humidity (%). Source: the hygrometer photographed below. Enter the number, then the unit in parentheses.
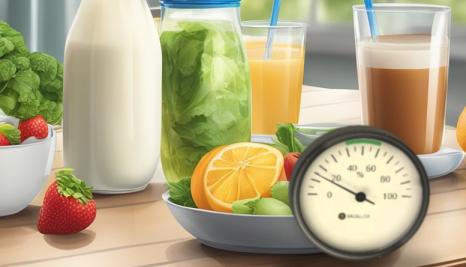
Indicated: 15 (%)
